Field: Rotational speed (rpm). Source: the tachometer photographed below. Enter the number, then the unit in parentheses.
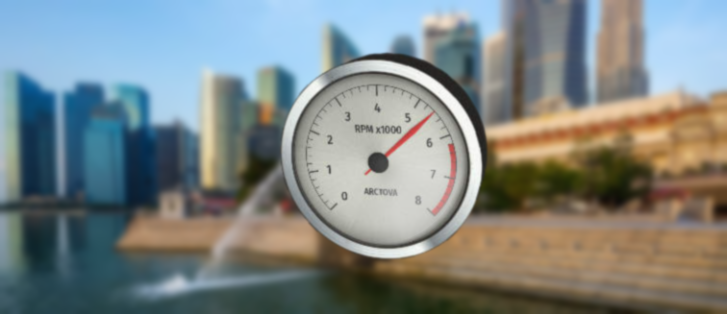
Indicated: 5400 (rpm)
